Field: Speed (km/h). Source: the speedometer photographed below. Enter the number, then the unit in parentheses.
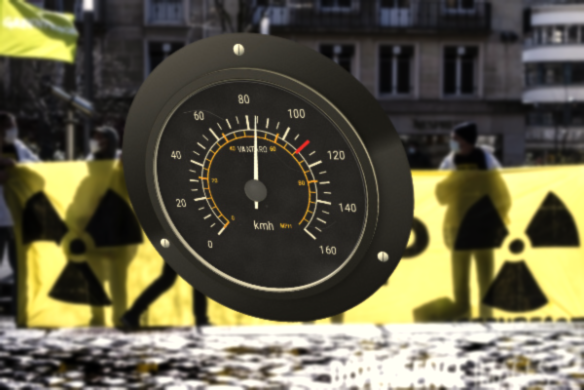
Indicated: 85 (km/h)
